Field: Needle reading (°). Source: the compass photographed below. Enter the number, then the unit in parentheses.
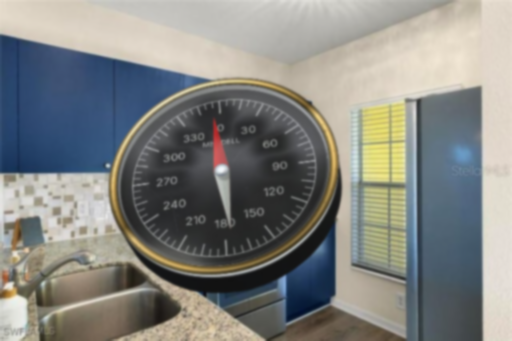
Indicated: 355 (°)
